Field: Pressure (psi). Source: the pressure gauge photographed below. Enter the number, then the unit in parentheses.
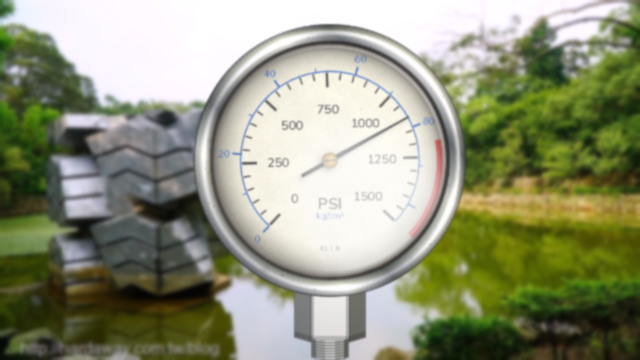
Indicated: 1100 (psi)
